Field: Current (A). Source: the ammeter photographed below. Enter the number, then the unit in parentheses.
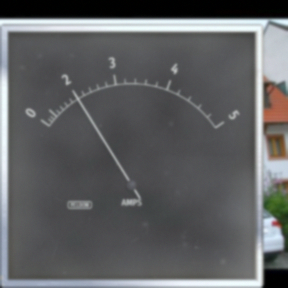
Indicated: 2 (A)
